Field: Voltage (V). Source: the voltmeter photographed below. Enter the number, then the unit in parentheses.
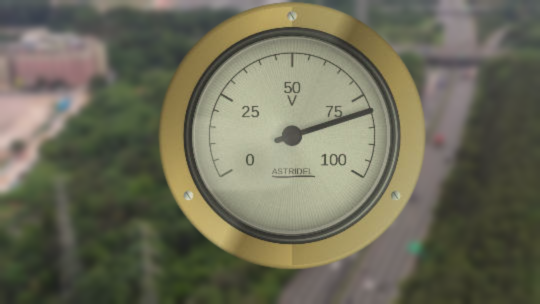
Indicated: 80 (V)
